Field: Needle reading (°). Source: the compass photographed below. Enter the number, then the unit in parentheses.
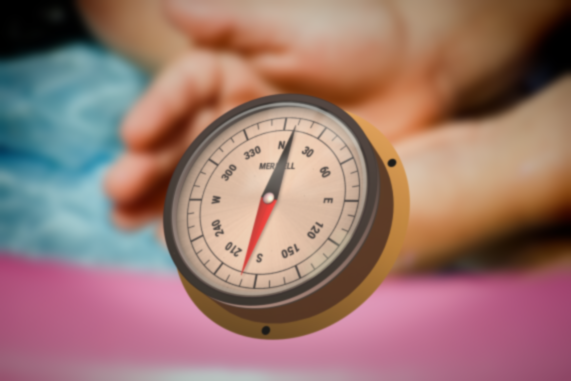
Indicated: 190 (°)
